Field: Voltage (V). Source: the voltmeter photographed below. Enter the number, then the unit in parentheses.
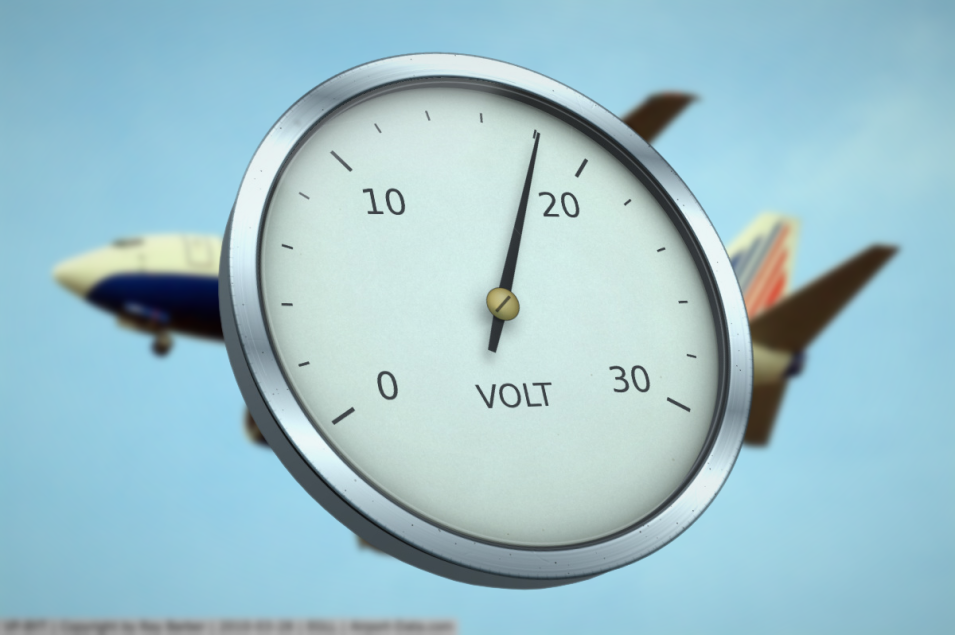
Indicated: 18 (V)
